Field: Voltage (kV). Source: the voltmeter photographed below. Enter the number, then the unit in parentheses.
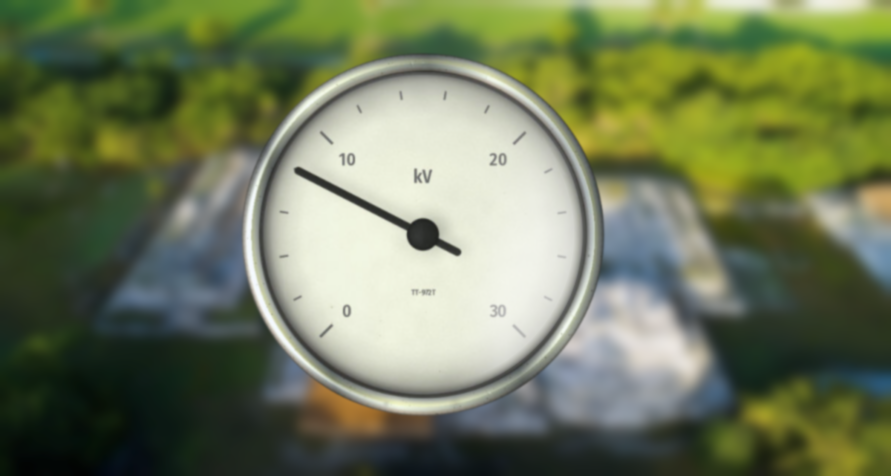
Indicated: 8 (kV)
